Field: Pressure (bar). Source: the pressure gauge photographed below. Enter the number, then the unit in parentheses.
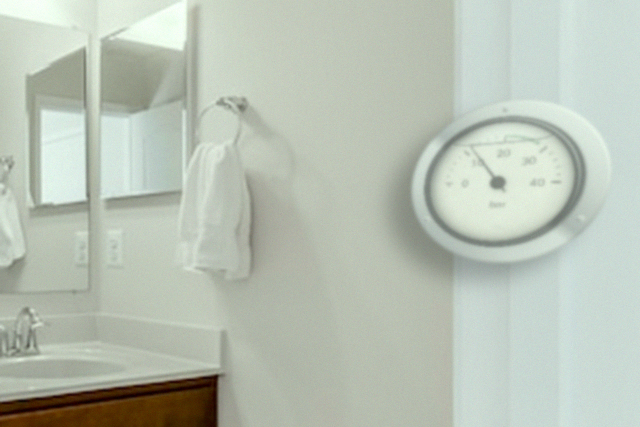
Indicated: 12 (bar)
